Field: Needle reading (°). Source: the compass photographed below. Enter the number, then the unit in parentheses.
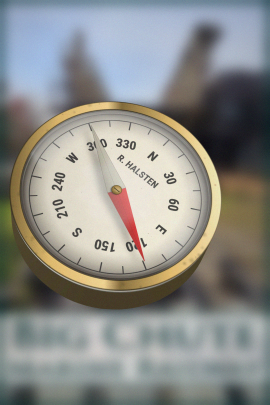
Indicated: 120 (°)
